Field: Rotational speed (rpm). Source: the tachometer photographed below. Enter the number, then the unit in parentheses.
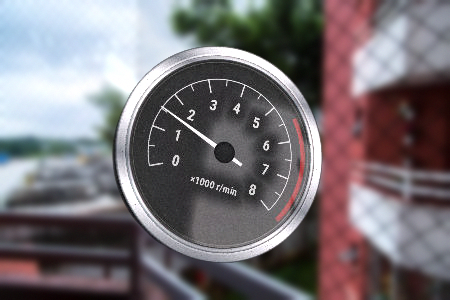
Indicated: 1500 (rpm)
